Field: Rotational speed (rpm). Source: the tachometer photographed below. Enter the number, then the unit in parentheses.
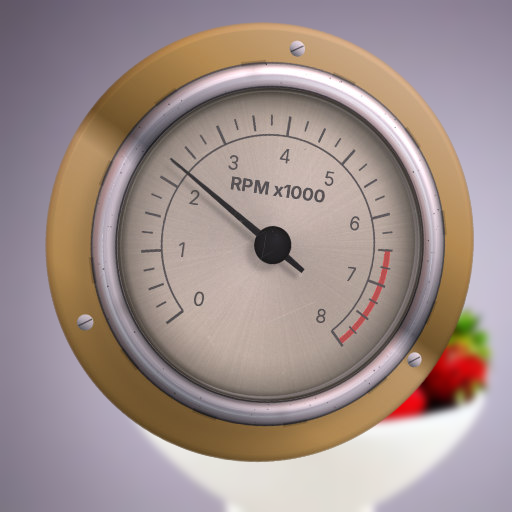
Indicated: 2250 (rpm)
